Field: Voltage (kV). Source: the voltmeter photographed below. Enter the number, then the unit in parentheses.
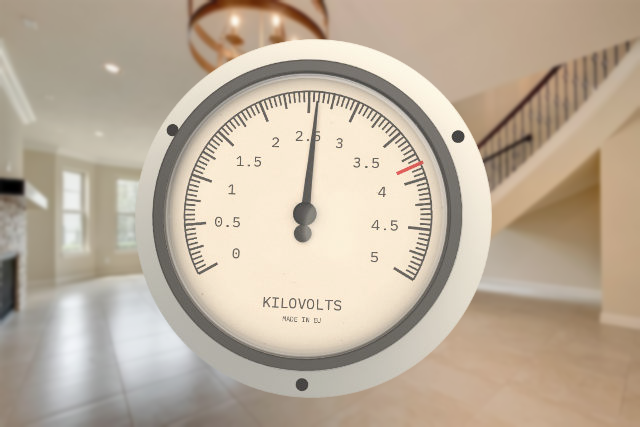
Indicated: 2.6 (kV)
